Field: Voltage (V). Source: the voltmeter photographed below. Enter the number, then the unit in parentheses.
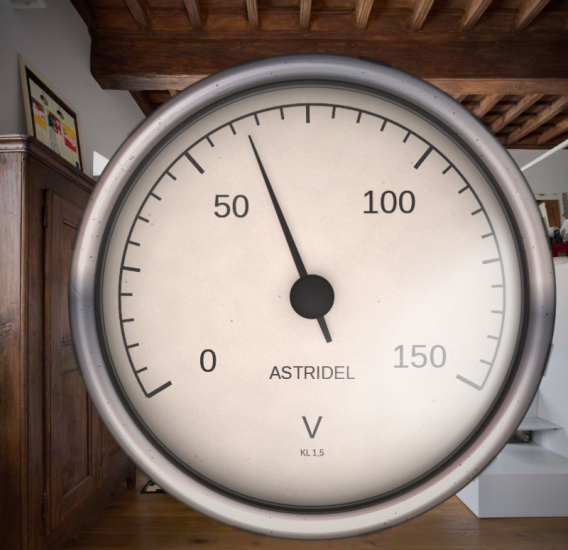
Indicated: 62.5 (V)
